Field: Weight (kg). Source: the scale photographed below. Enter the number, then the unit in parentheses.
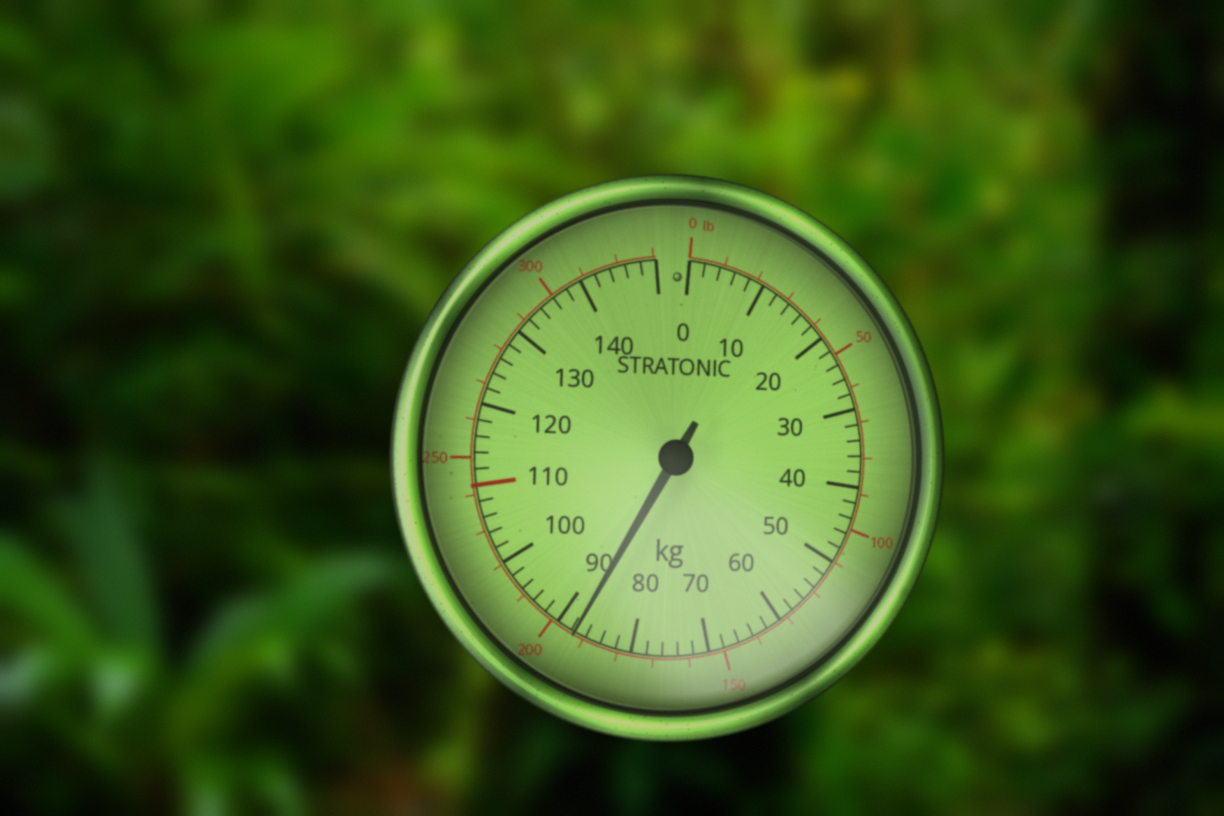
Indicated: 88 (kg)
